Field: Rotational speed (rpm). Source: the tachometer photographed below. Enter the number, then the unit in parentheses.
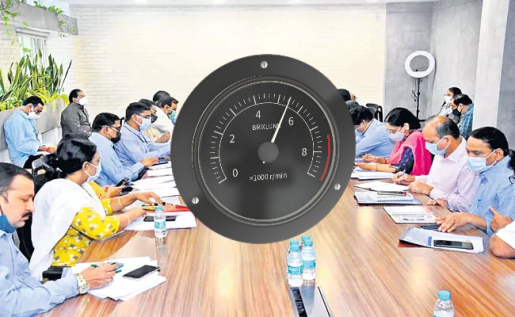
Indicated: 5400 (rpm)
